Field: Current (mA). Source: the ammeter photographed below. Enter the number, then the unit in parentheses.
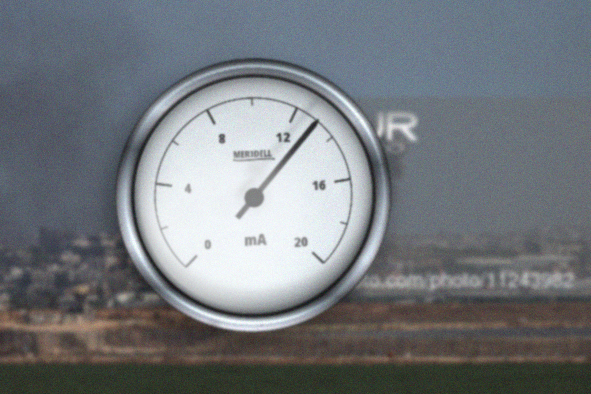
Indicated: 13 (mA)
